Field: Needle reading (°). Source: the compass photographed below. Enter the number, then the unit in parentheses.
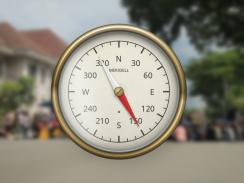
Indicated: 150 (°)
